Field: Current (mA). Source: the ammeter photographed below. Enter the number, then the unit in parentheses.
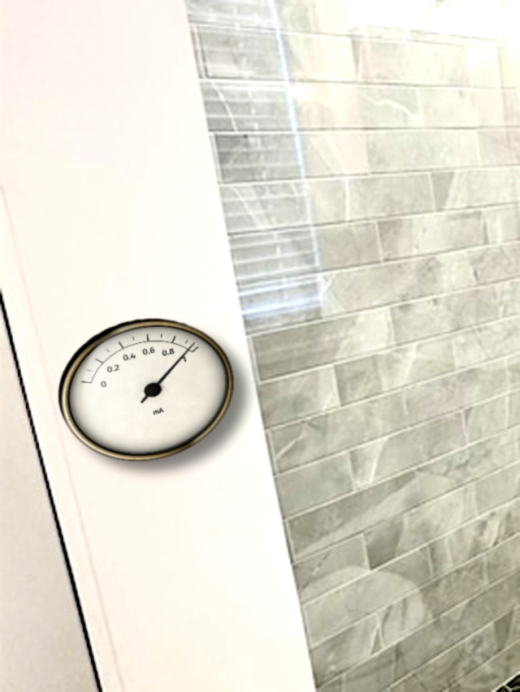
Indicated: 0.95 (mA)
